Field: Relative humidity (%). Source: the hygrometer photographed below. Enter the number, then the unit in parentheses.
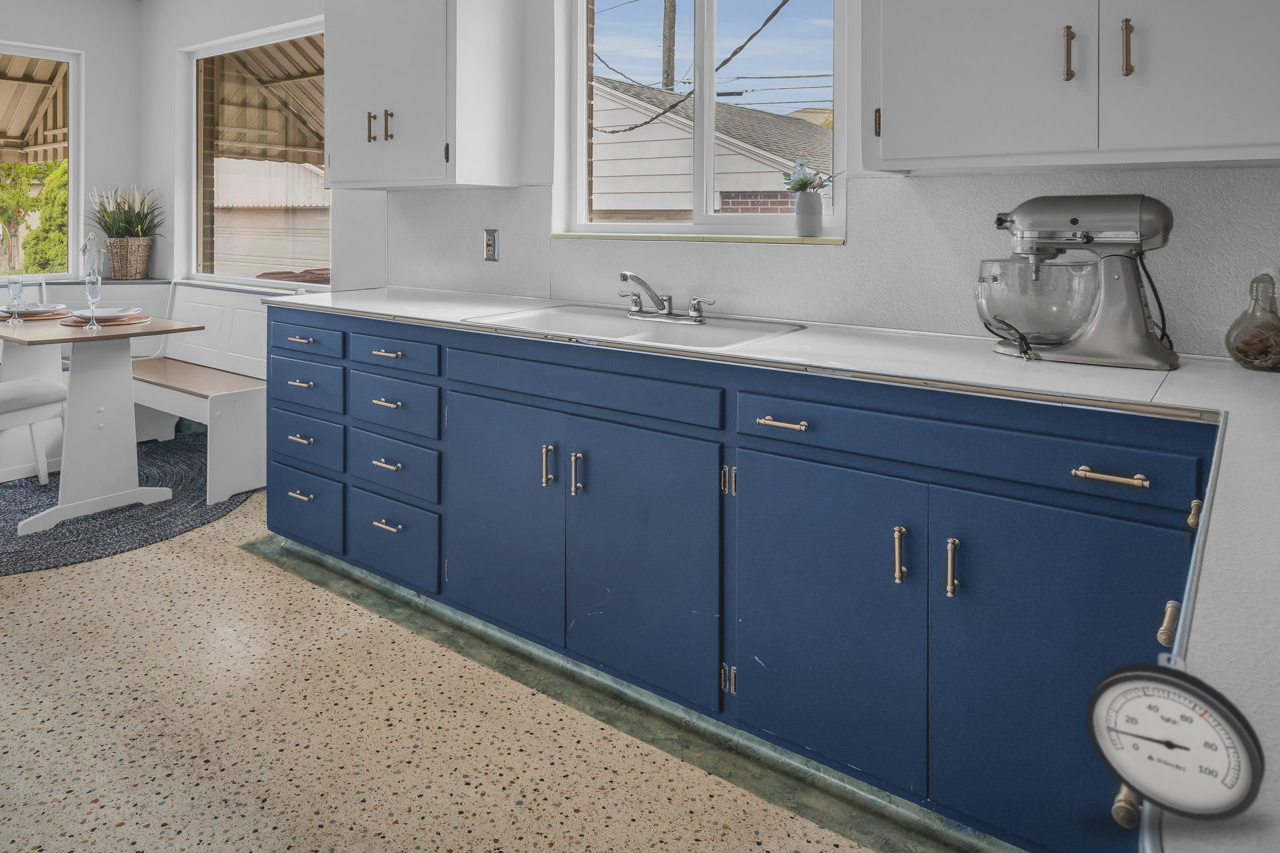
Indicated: 10 (%)
